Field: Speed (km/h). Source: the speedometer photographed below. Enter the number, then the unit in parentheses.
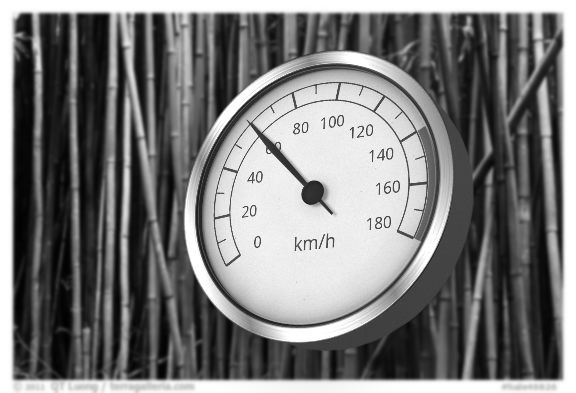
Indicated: 60 (km/h)
